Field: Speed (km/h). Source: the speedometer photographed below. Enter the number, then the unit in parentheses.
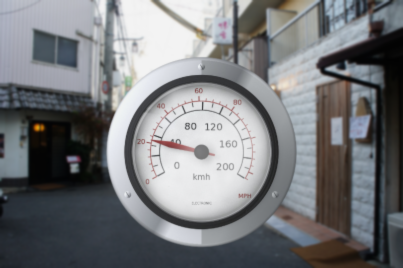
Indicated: 35 (km/h)
